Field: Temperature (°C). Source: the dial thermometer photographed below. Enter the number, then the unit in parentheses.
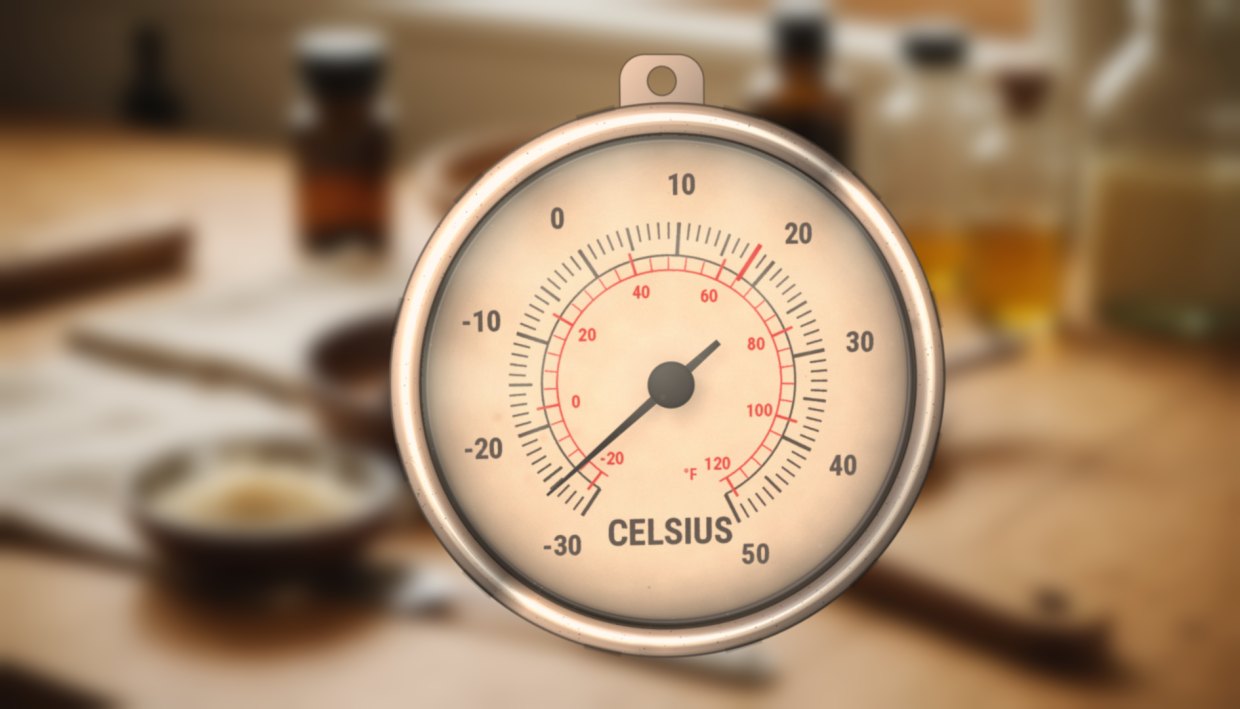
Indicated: -26 (°C)
